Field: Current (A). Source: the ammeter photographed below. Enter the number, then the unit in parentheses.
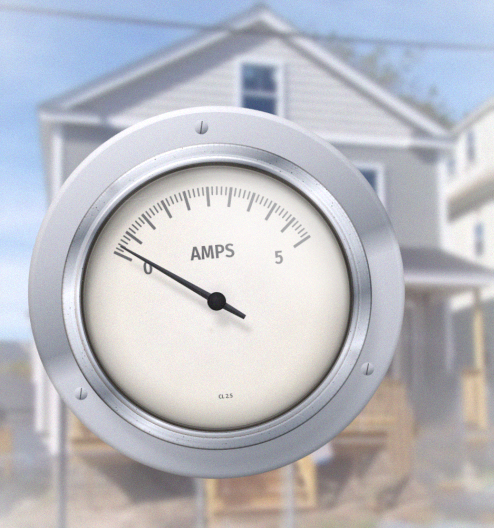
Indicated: 0.2 (A)
